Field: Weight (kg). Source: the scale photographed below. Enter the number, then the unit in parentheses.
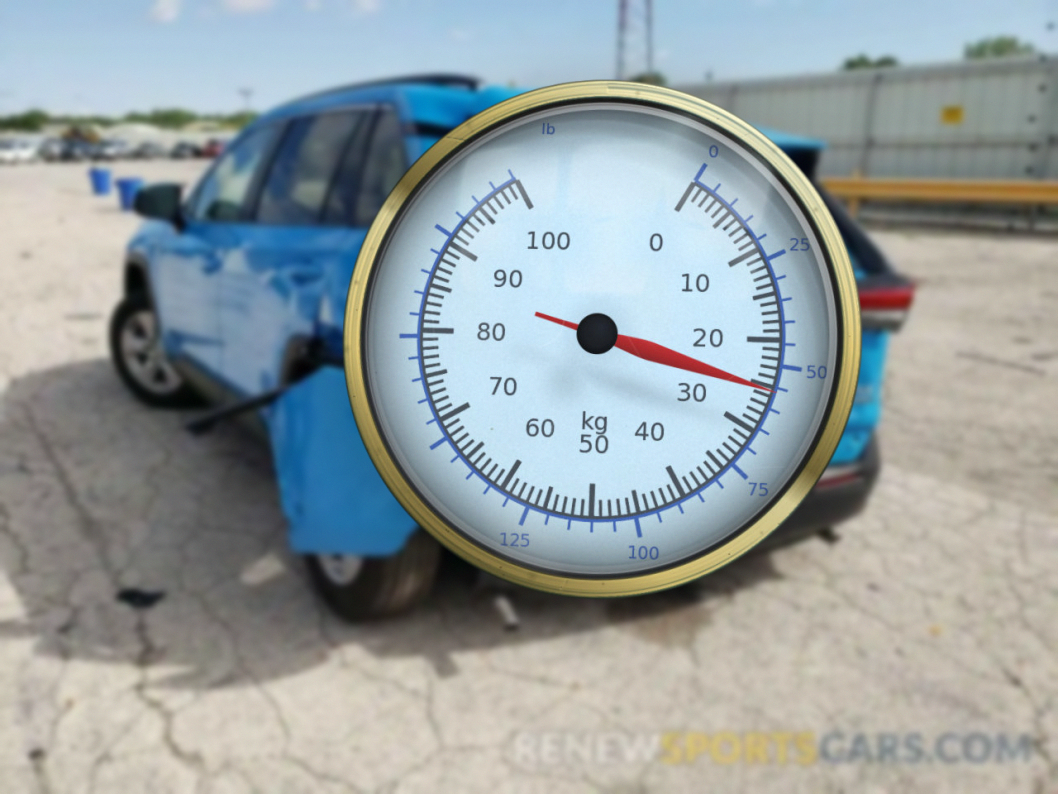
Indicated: 25.5 (kg)
